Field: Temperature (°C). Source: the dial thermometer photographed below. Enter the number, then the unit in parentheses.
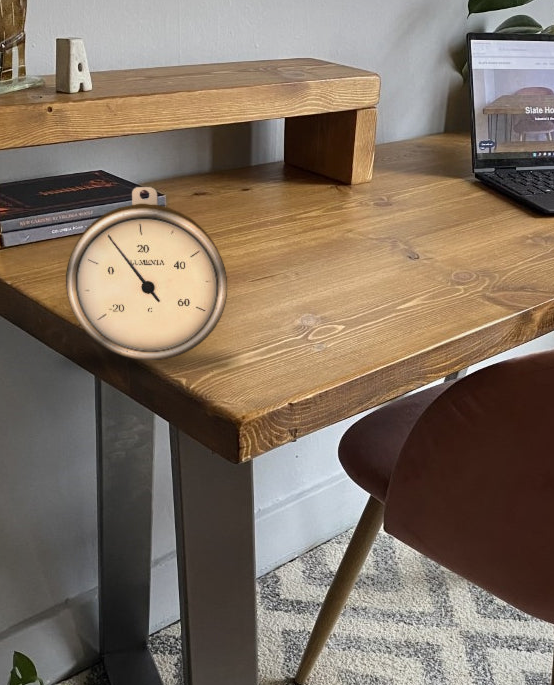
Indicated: 10 (°C)
